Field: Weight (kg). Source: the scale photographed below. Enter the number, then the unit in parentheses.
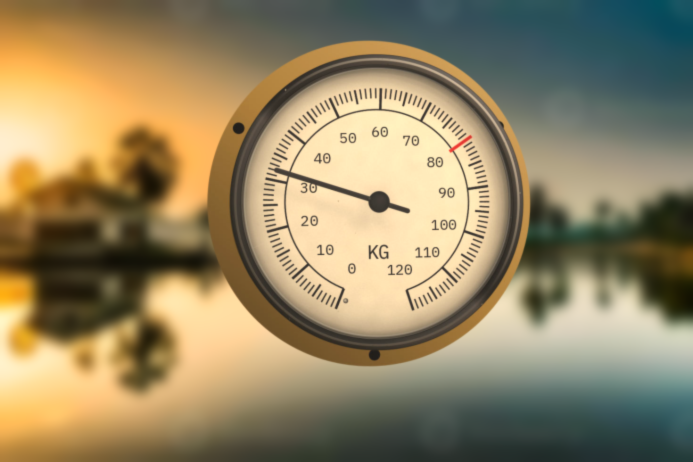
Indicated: 32 (kg)
